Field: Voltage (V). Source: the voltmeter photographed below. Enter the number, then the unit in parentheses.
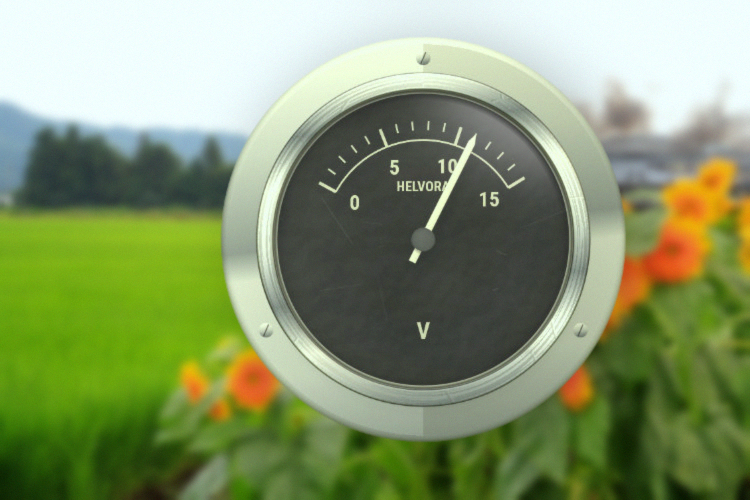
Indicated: 11 (V)
